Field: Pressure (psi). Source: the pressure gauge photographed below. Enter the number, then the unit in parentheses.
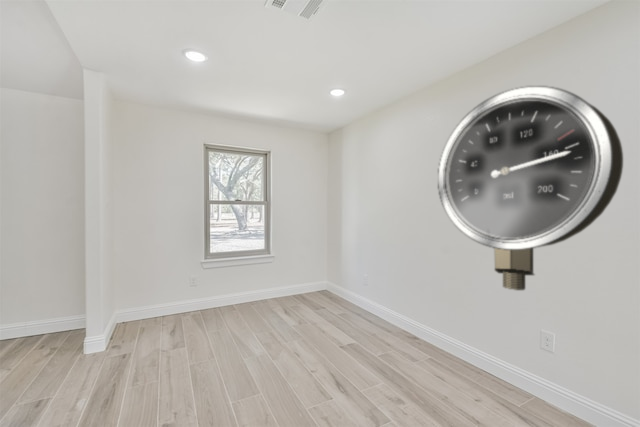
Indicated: 165 (psi)
